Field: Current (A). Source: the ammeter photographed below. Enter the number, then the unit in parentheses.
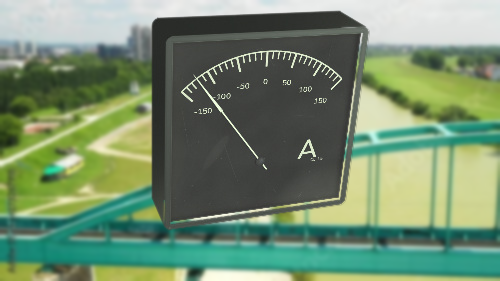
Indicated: -120 (A)
